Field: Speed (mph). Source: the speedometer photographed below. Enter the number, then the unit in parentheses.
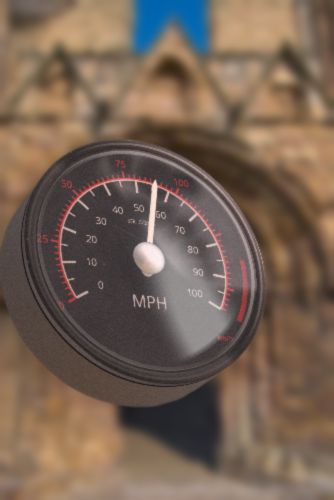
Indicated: 55 (mph)
